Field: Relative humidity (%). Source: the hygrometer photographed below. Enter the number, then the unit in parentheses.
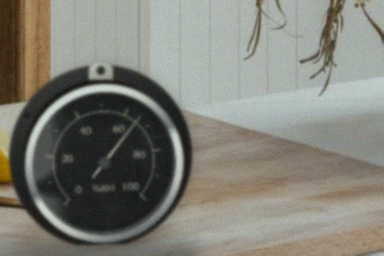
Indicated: 65 (%)
